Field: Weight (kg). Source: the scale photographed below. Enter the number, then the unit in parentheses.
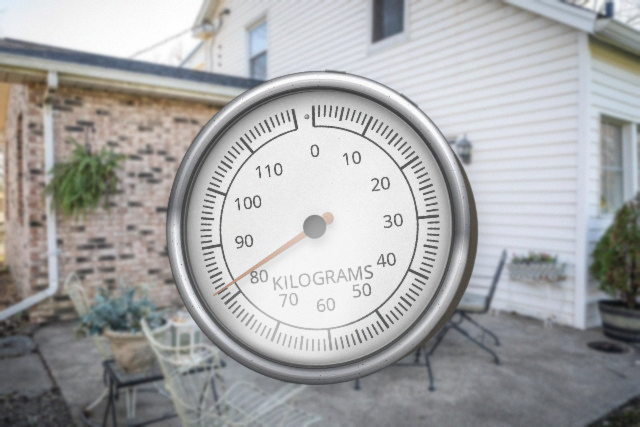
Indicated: 82 (kg)
